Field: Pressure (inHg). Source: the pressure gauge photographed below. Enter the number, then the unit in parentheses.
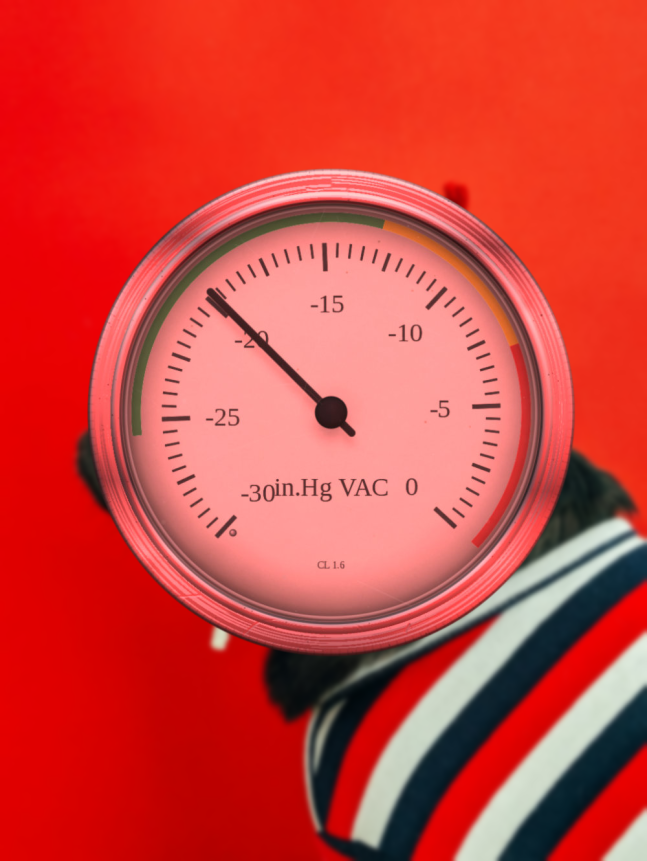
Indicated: -19.75 (inHg)
